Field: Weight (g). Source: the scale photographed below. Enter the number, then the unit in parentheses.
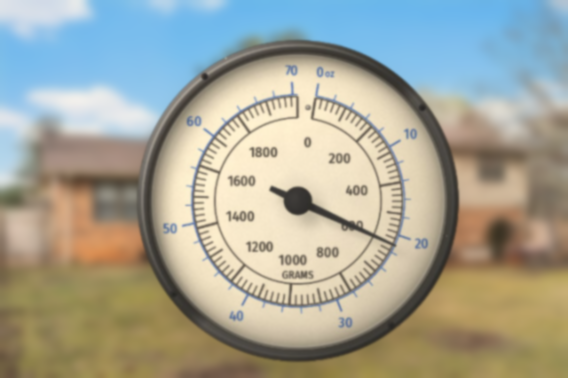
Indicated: 600 (g)
